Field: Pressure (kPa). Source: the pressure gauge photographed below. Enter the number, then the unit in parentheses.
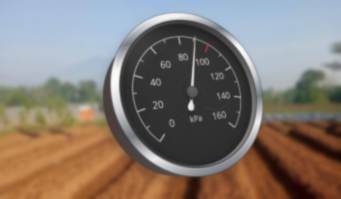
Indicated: 90 (kPa)
